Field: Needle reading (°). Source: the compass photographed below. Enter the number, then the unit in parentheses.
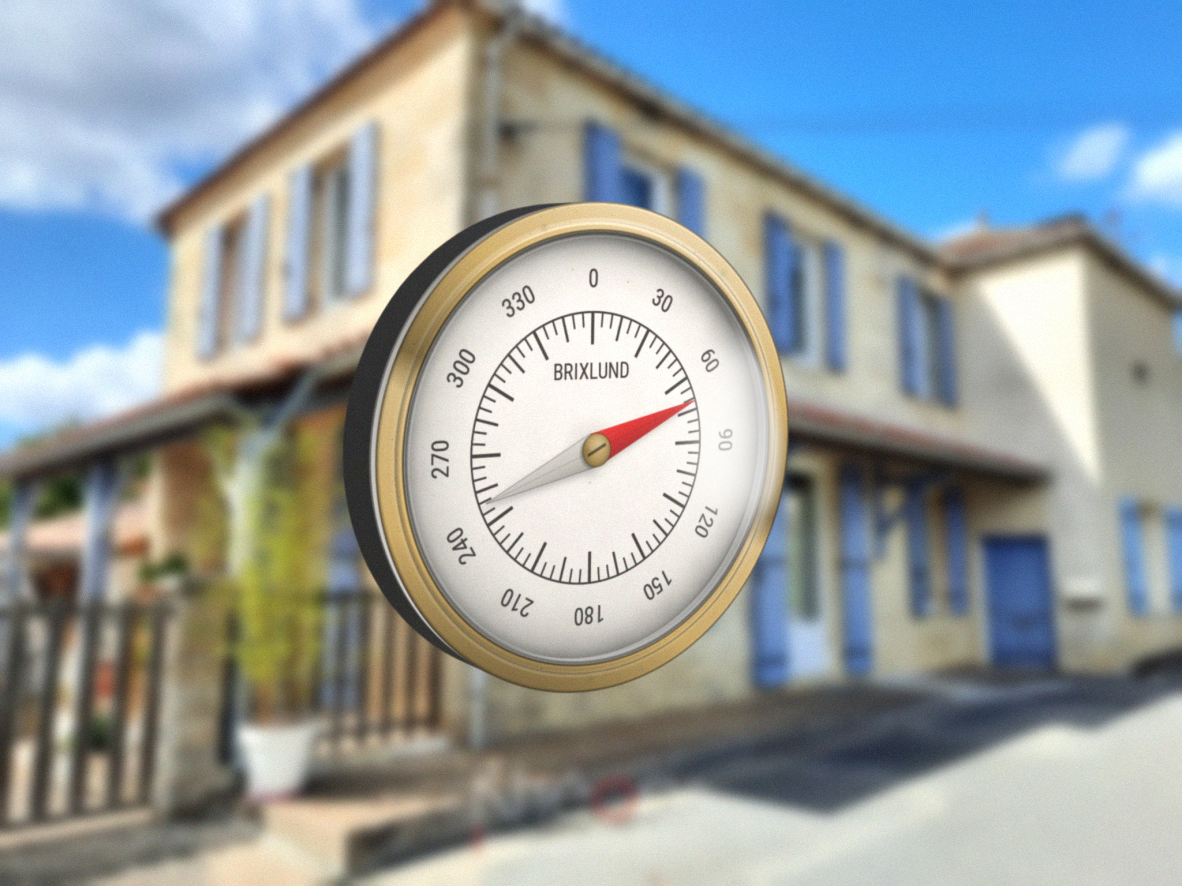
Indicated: 70 (°)
